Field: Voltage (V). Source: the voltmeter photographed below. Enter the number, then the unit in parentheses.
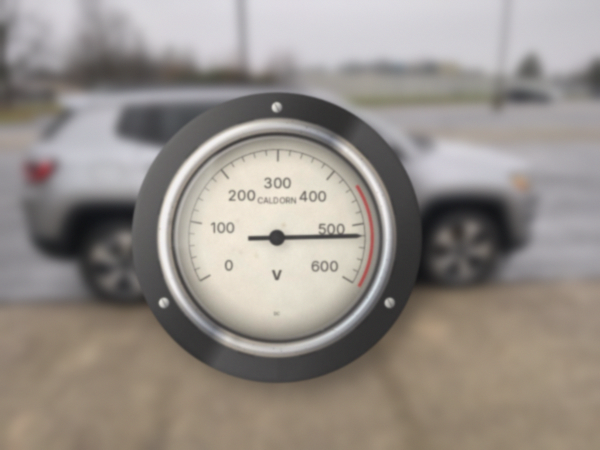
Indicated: 520 (V)
